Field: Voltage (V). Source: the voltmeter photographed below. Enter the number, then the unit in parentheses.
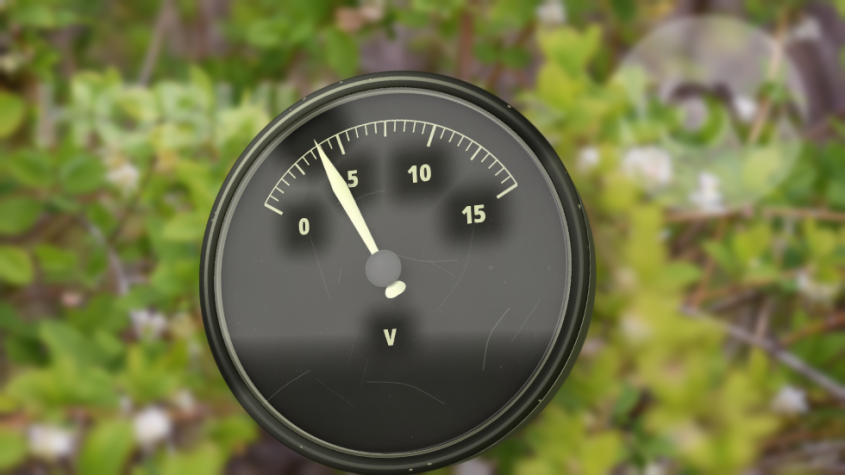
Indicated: 4 (V)
